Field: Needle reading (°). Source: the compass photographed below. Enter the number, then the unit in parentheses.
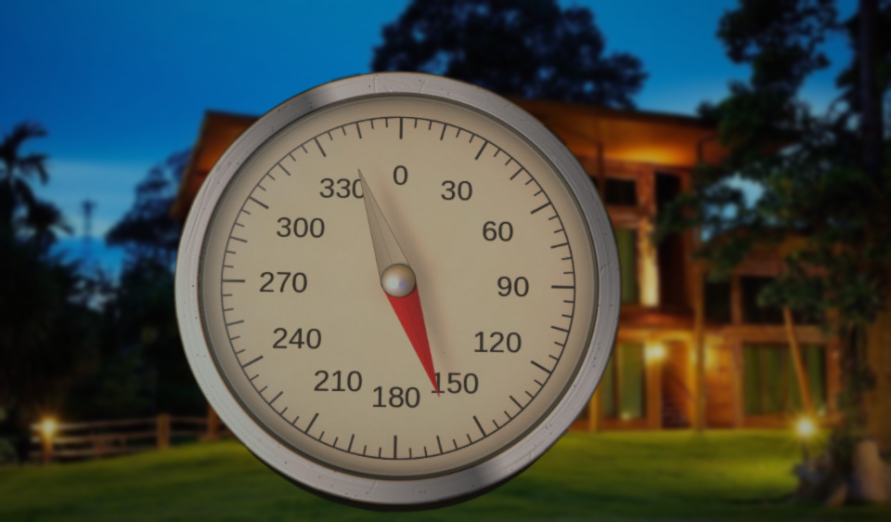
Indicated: 160 (°)
